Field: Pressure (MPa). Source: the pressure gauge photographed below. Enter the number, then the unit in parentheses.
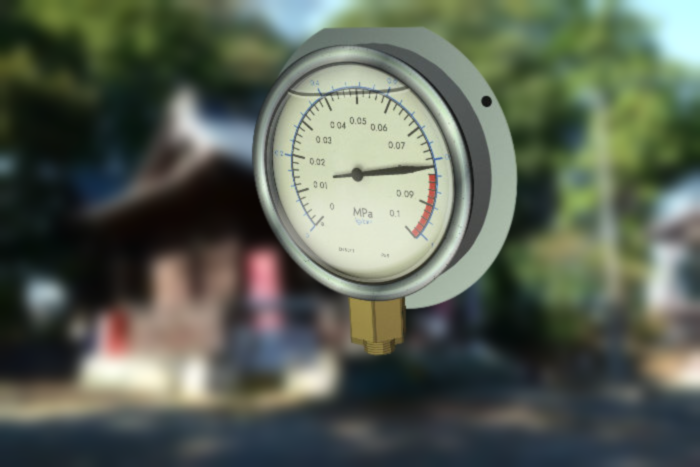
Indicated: 0.08 (MPa)
